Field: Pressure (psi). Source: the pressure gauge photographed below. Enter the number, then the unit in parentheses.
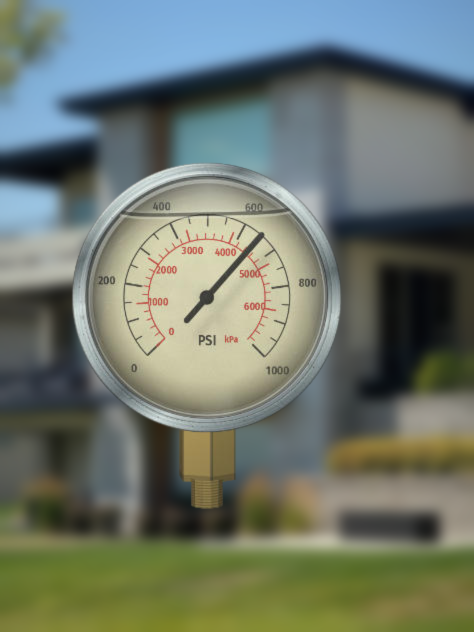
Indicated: 650 (psi)
